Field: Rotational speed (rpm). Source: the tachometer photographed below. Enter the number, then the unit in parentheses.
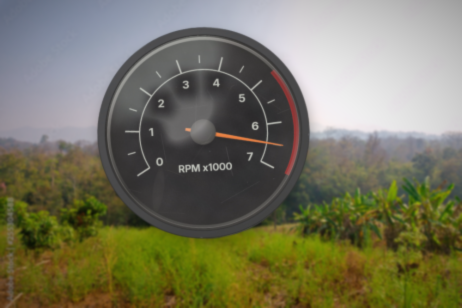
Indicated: 6500 (rpm)
